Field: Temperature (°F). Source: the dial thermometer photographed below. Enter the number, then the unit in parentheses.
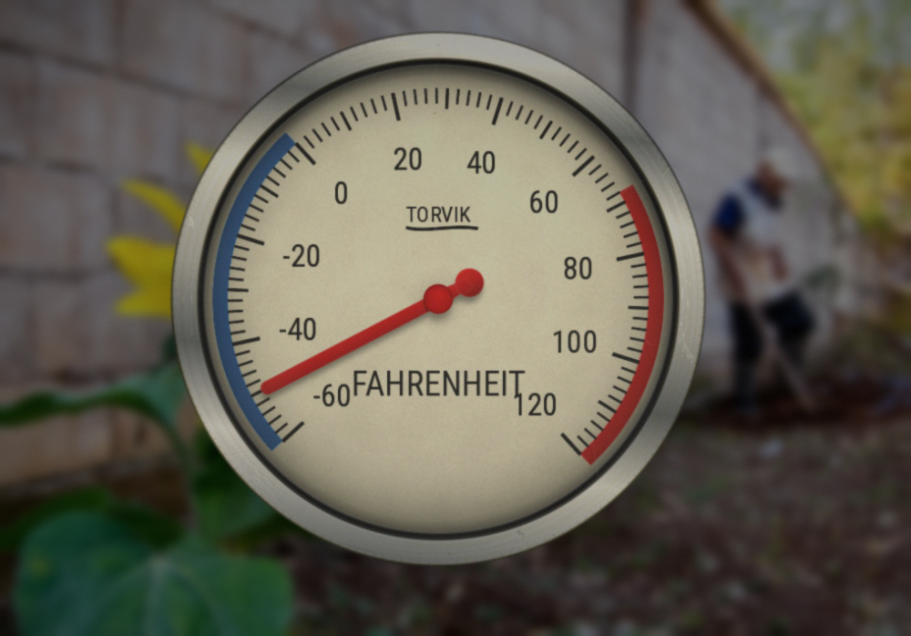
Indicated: -50 (°F)
